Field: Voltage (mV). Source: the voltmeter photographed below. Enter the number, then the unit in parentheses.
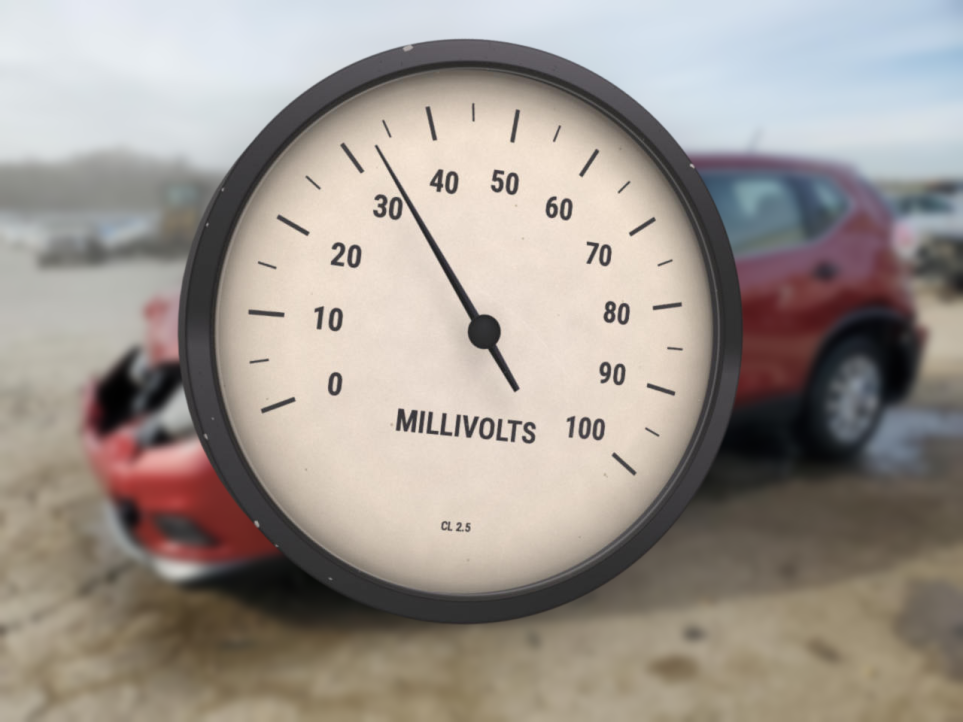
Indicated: 32.5 (mV)
